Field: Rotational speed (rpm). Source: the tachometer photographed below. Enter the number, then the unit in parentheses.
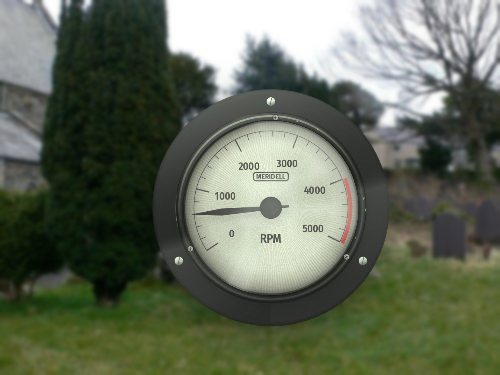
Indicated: 600 (rpm)
